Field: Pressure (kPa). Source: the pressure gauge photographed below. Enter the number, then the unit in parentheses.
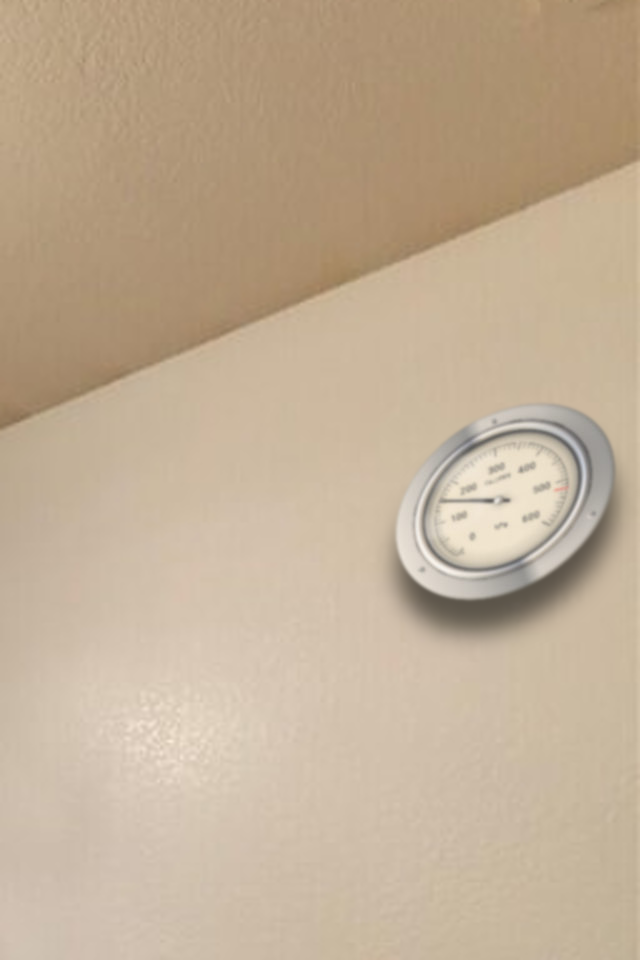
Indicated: 150 (kPa)
